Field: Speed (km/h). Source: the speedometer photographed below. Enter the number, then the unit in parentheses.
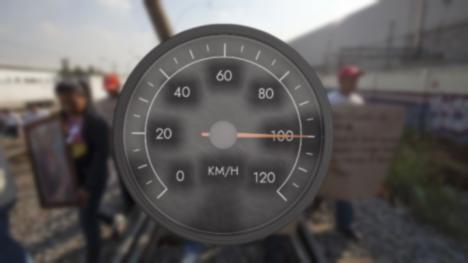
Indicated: 100 (km/h)
